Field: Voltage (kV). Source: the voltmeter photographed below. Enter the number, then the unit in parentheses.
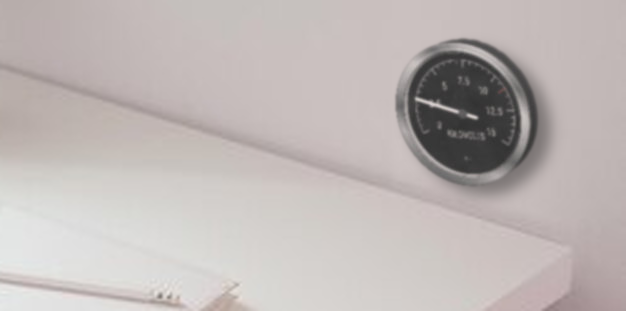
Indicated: 2.5 (kV)
